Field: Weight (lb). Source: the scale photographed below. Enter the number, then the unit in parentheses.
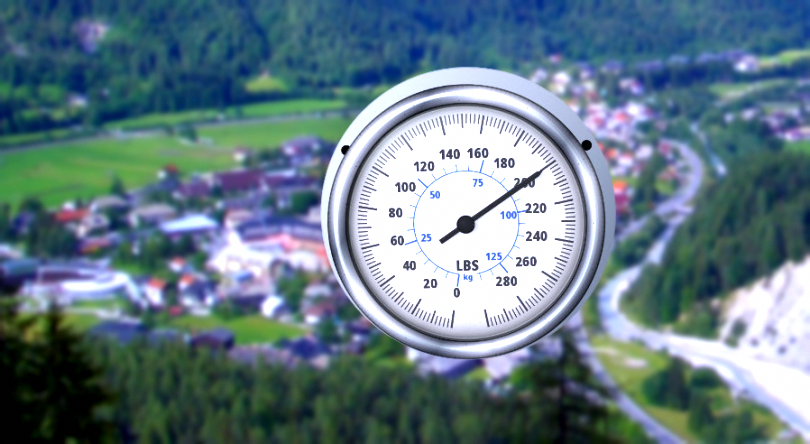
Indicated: 200 (lb)
